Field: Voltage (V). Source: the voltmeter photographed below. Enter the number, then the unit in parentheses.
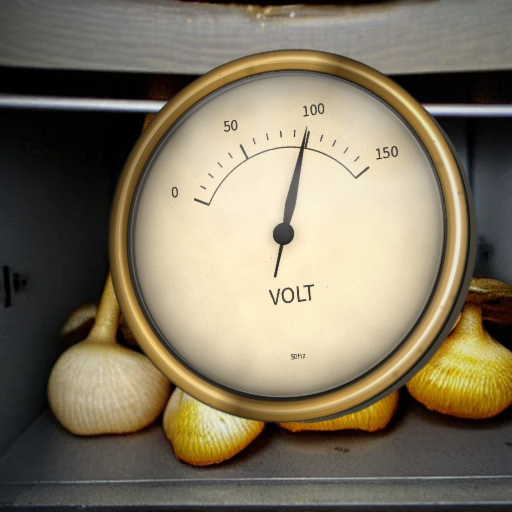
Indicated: 100 (V)
